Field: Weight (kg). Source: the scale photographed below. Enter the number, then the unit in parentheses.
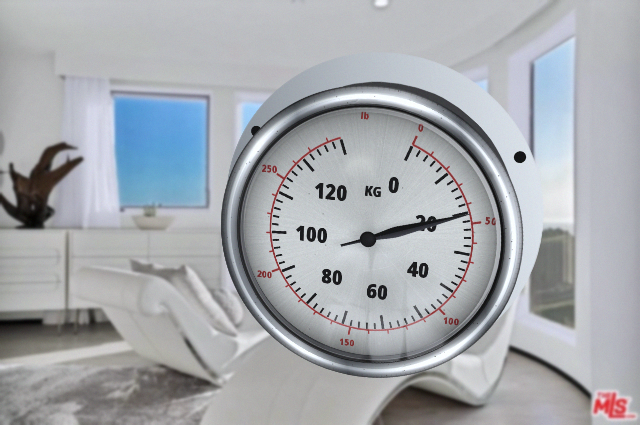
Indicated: 20 (kg)
